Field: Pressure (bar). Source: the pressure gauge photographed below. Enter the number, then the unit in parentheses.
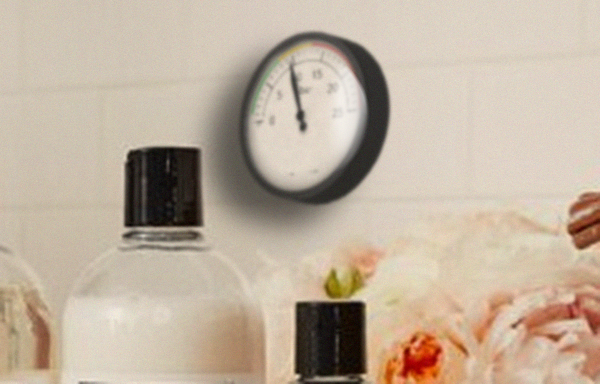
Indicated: 10 (bar)
